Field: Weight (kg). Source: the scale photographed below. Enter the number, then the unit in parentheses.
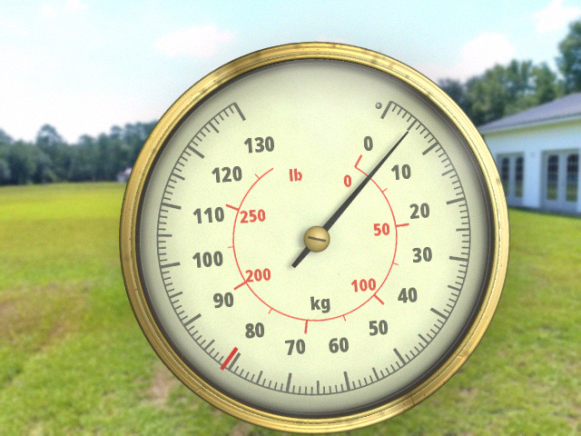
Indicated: 5 (kg)
